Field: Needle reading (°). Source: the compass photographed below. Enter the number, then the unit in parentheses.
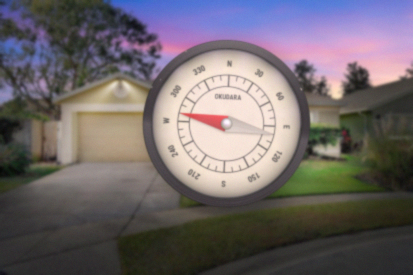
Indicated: 280 (°)
